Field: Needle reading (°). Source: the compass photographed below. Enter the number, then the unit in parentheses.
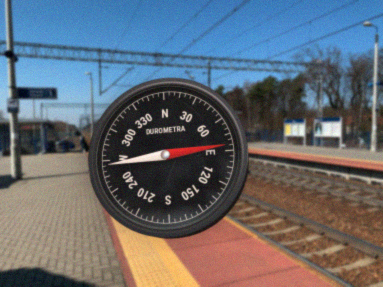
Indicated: 85 (°)
